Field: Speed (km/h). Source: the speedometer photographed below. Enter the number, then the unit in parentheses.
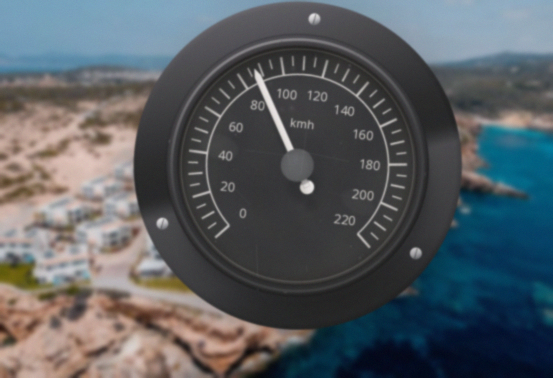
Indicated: 87.5 (km/h)
